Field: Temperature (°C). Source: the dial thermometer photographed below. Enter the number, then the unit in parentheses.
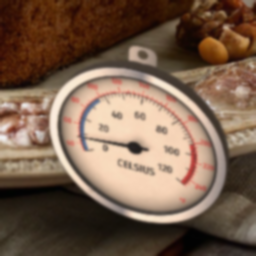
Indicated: 10 (°C)
